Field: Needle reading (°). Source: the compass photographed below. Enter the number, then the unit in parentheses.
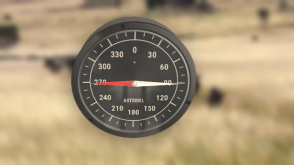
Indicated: 270 (°)
